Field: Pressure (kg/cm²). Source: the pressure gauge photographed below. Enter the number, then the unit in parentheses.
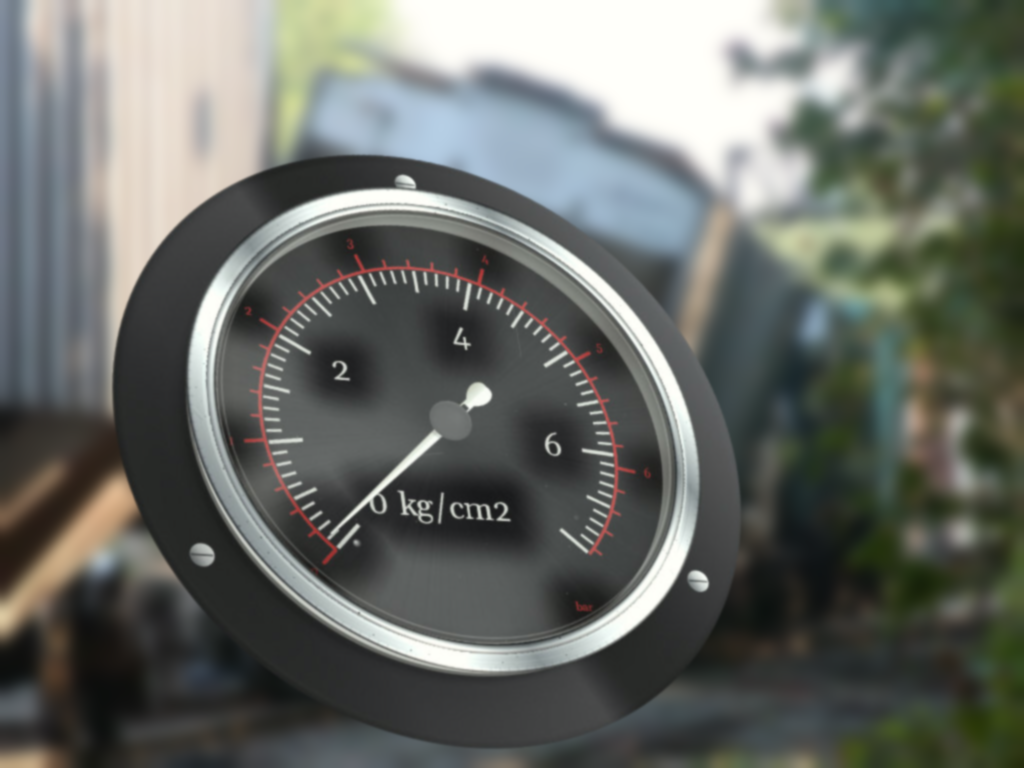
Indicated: 0.1 (kg/cm²)
